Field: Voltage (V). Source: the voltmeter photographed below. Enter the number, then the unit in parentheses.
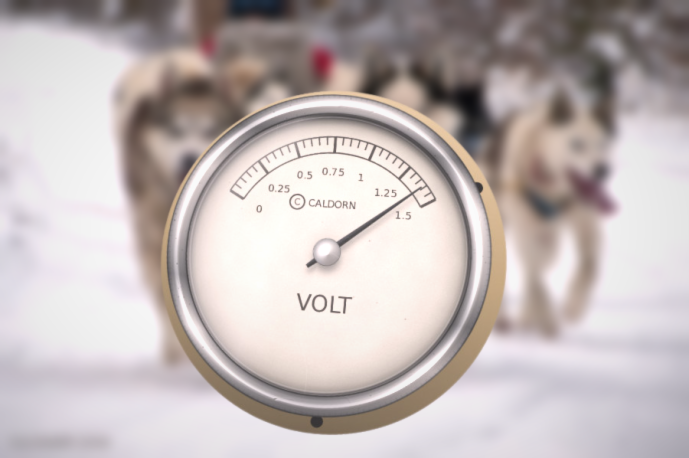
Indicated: 1.4 (V)
